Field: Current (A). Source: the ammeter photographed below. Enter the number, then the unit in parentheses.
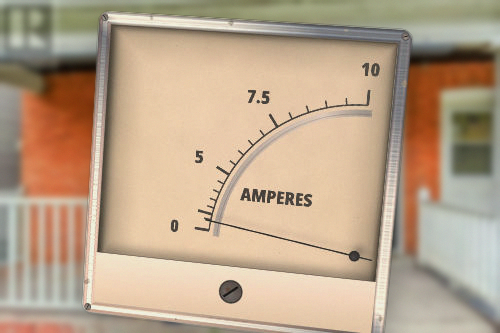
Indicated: 2 (A)
